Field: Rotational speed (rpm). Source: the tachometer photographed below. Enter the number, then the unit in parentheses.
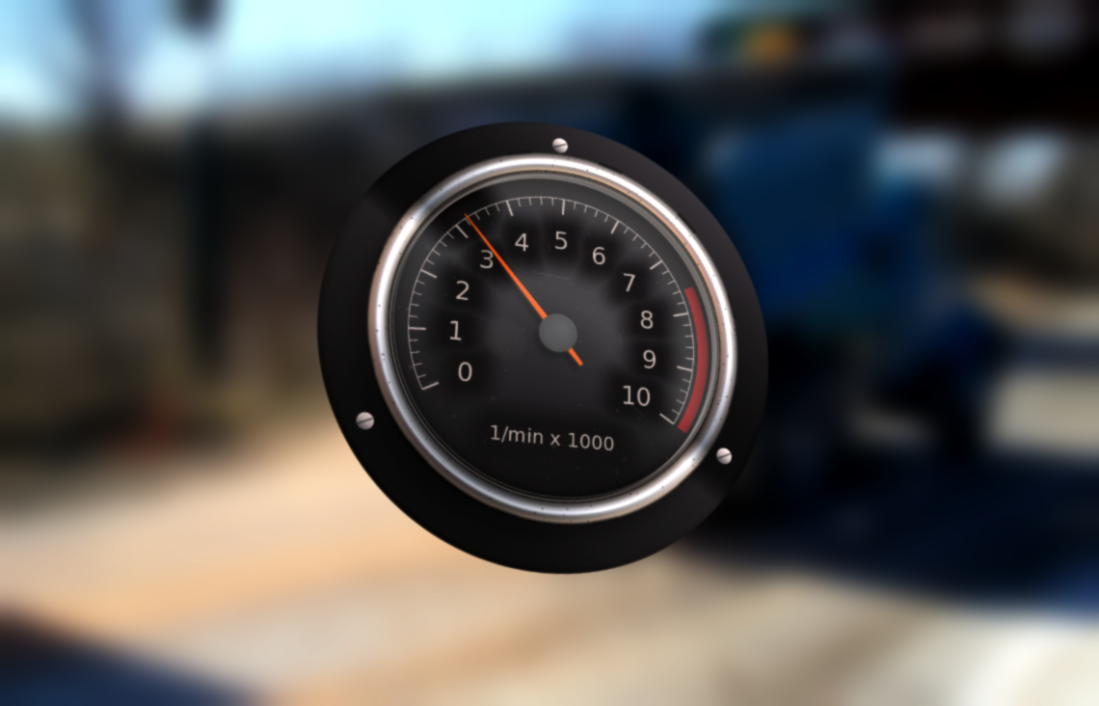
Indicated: 3200 (rpm)
